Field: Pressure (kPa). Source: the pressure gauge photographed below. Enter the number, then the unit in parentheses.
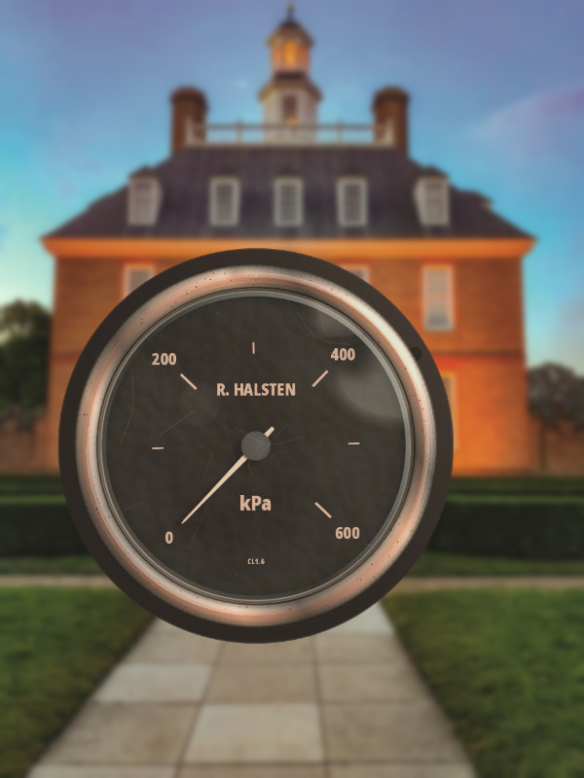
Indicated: 0 (kPa)
